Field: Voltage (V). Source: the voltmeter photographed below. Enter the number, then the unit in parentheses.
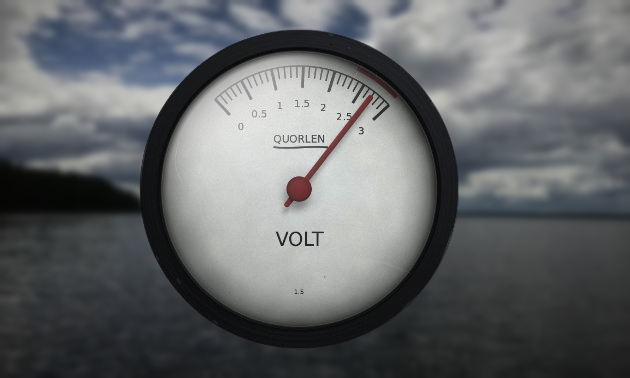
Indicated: 2.7 (V)
